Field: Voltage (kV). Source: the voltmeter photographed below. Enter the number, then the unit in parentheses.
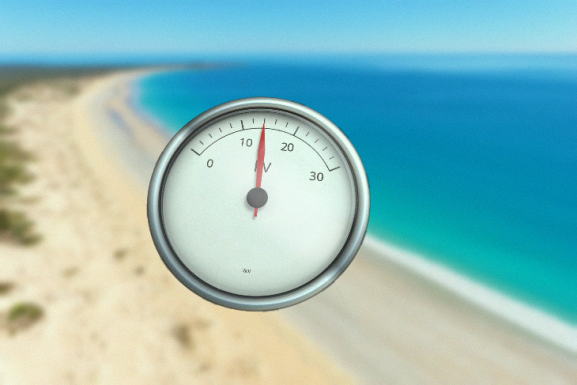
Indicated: 14 (kV)
